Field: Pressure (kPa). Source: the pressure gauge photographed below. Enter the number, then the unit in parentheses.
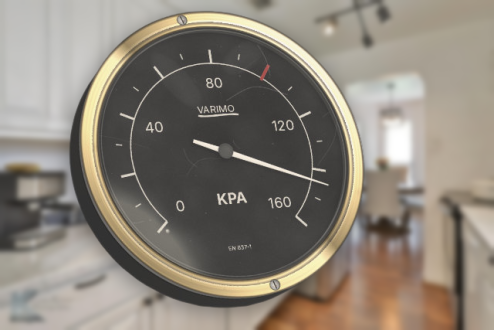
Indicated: 145 (kPa)
